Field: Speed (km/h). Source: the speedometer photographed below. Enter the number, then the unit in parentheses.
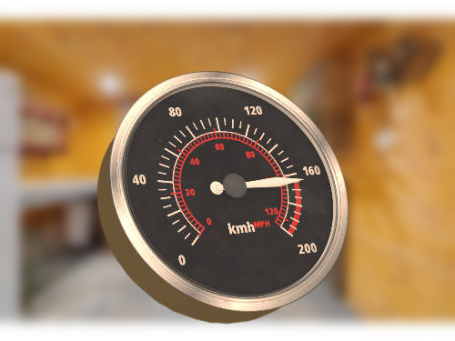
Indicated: 165 (km/h)
